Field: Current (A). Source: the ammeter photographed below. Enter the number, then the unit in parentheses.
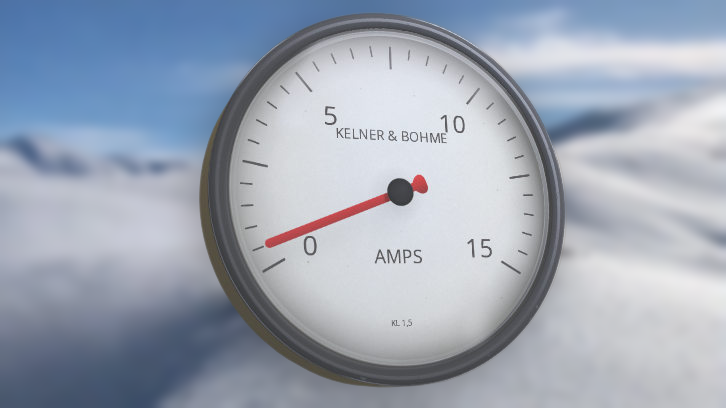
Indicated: 0.5 (A)
